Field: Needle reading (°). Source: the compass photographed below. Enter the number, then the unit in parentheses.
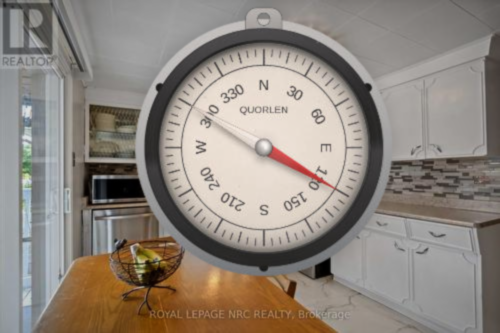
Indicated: 120 (°)
